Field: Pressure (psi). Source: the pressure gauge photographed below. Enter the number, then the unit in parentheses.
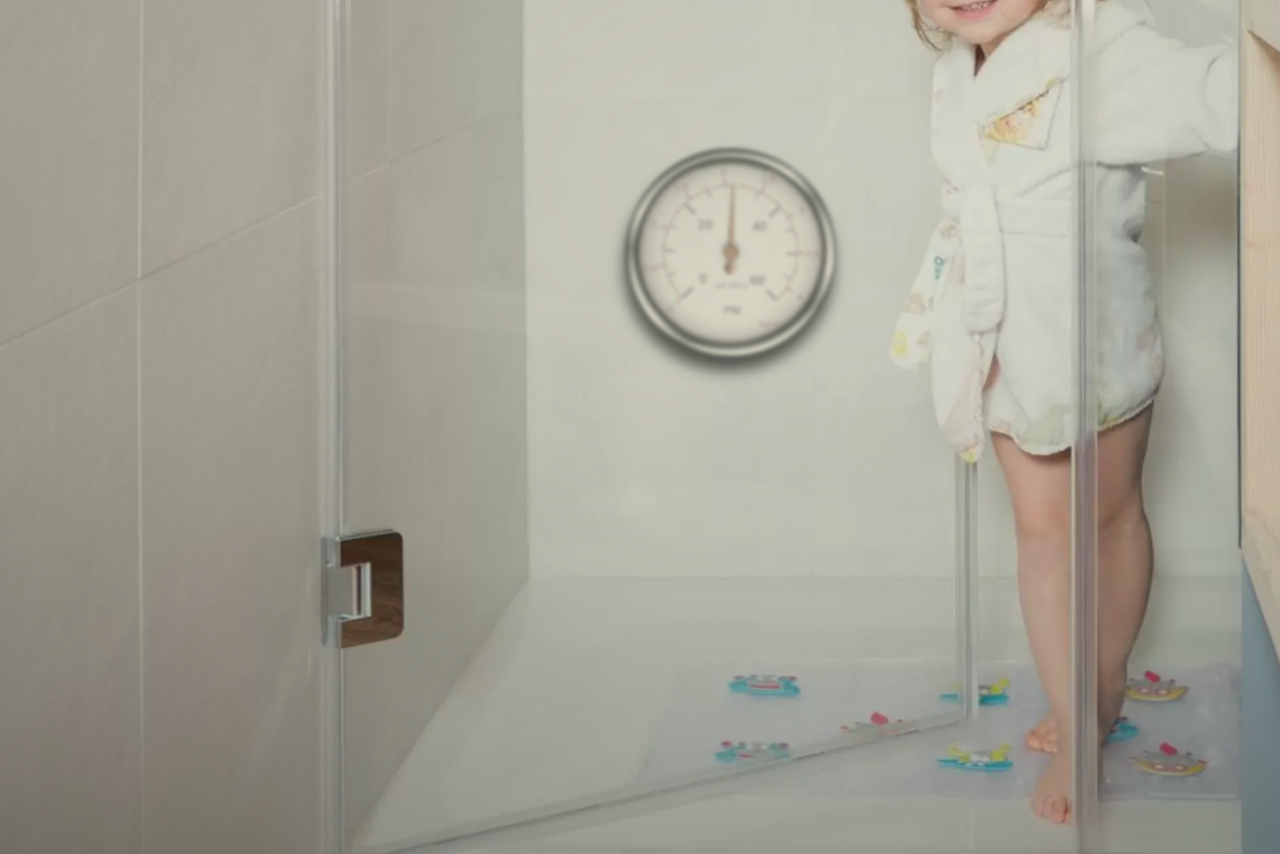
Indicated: 30 (psi)
